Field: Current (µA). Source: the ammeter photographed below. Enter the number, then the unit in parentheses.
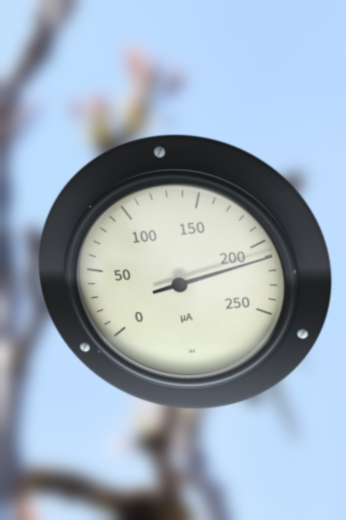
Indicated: 210 (µA)
